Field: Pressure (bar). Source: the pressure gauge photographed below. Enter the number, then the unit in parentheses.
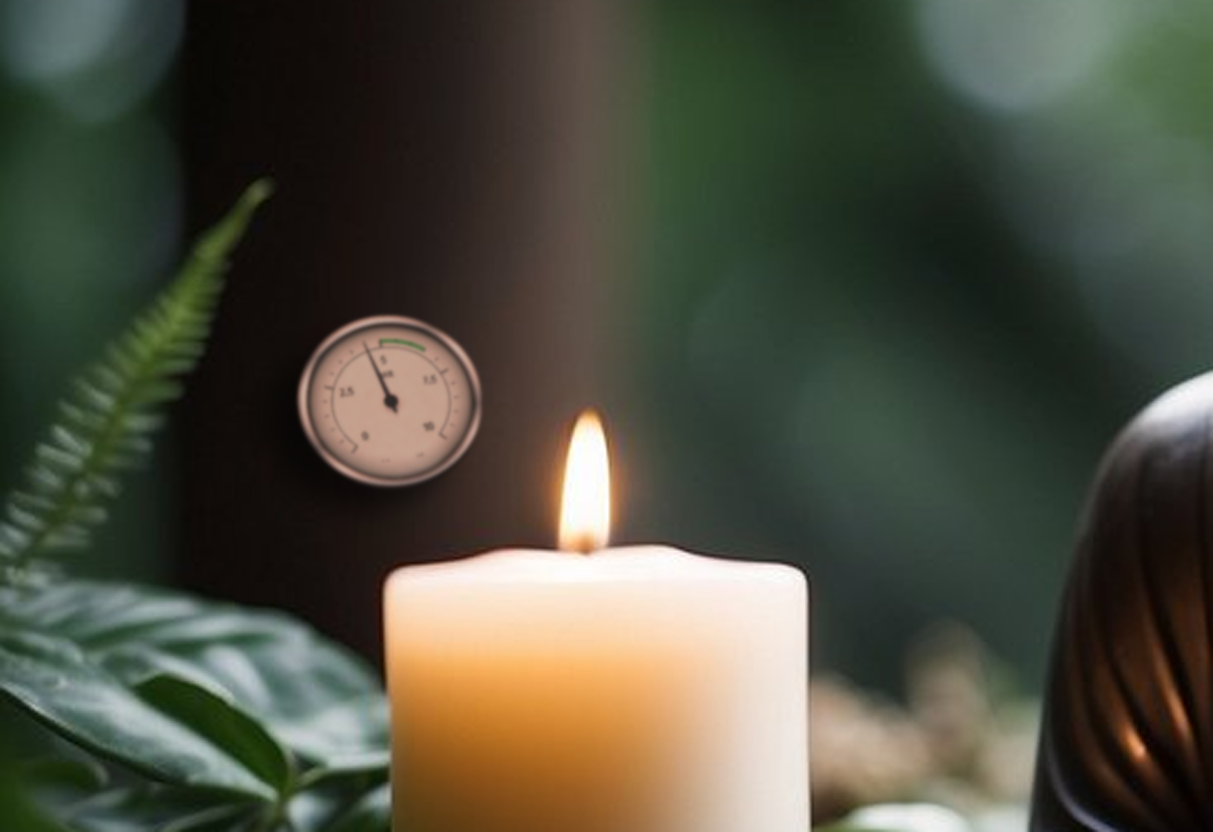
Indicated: 4.5 (bar)
